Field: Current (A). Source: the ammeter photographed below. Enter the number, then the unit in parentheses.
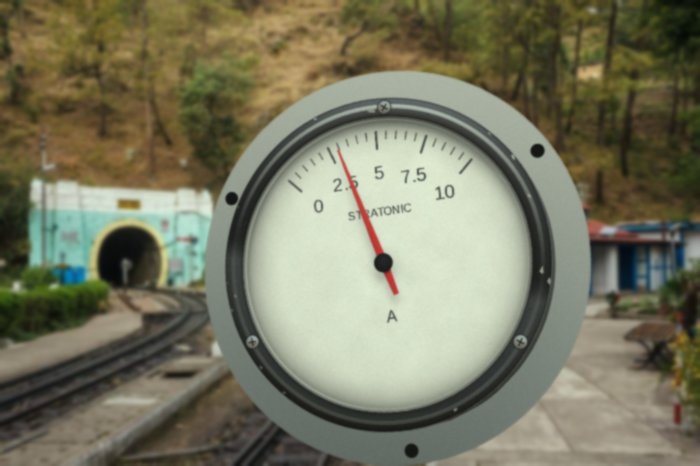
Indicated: 3 (A)
